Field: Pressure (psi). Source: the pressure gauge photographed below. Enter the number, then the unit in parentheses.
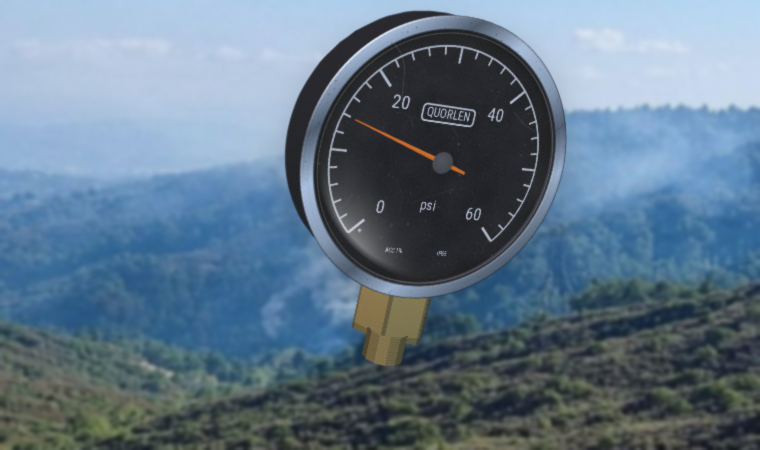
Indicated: 14 (psi)
